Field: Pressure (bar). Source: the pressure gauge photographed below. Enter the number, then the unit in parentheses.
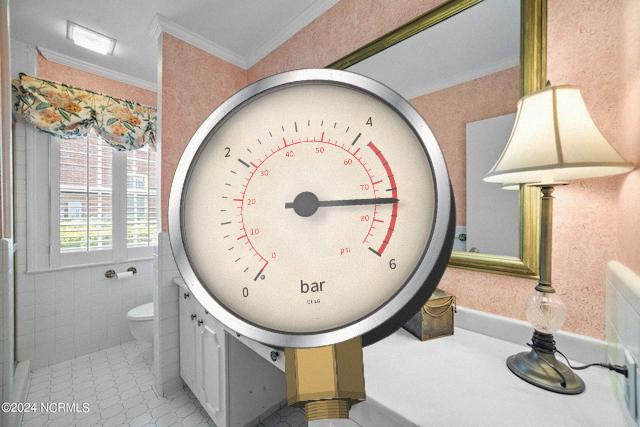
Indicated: 5.2 (bar)
